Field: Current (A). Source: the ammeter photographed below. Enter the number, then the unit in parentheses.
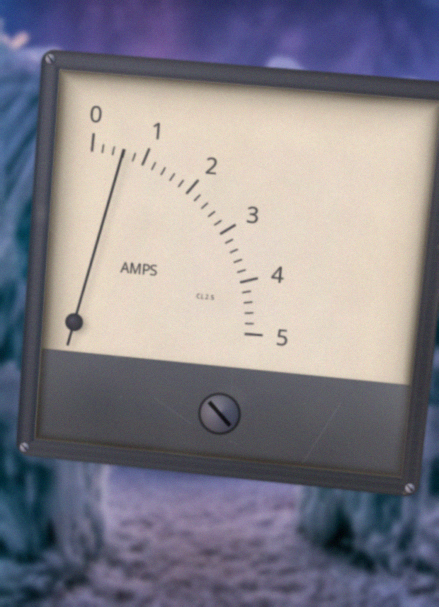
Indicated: 0.6 (A)
